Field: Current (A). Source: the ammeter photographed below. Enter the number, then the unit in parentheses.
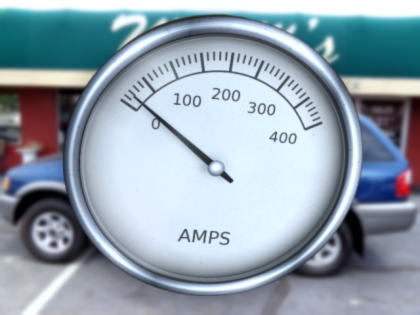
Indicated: 20 (A)
